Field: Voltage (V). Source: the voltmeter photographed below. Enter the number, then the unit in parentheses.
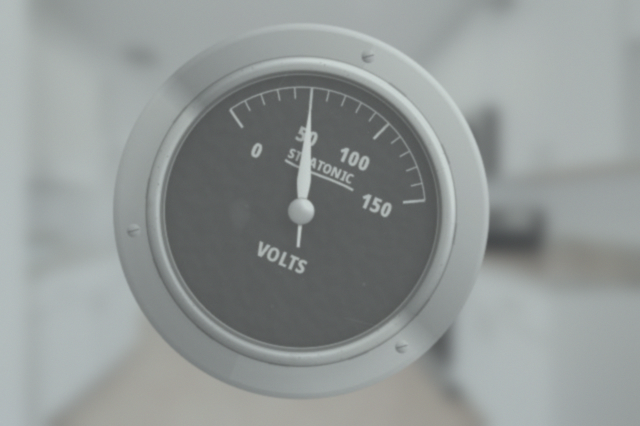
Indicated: 50 (V)
